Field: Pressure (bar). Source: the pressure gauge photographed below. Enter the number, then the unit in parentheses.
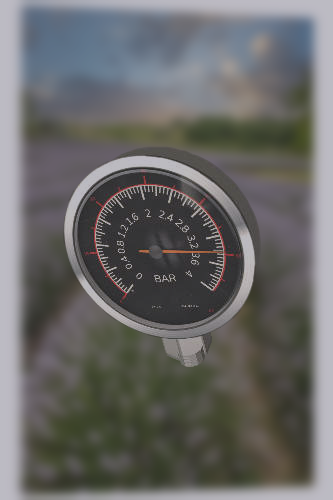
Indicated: 3.4 (bar)
